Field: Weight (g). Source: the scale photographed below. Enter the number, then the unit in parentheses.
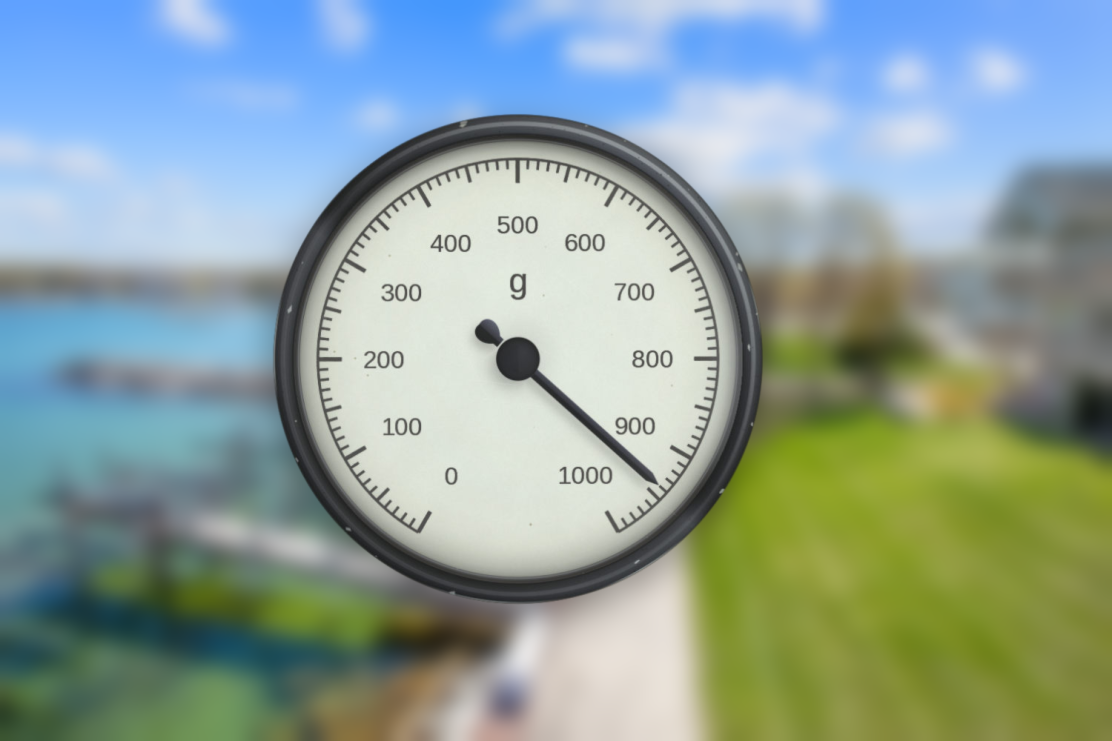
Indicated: 940 (g)
